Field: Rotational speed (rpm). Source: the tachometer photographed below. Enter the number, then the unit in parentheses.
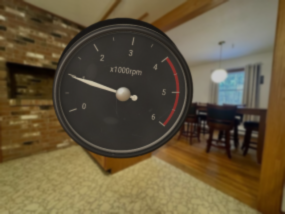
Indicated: 1000 (rpm)
